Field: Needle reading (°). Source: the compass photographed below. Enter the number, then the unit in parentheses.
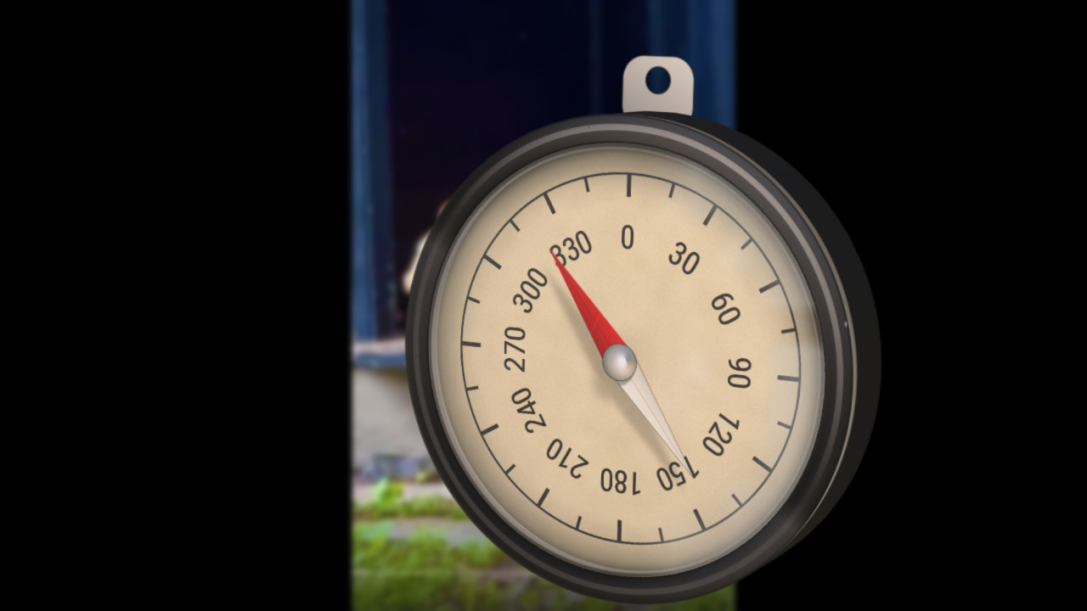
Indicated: 322.5 (°)
